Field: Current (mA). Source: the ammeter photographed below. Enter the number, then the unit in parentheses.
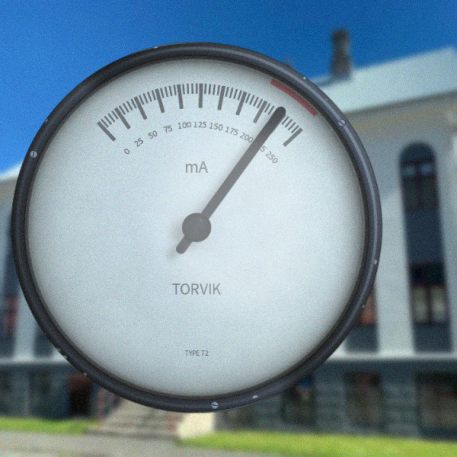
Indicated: 220 (mA)
